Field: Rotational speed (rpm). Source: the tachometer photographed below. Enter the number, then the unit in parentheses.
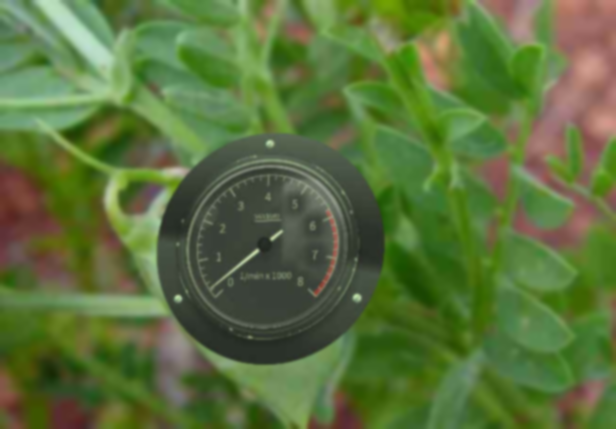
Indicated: 200 (rpm)
